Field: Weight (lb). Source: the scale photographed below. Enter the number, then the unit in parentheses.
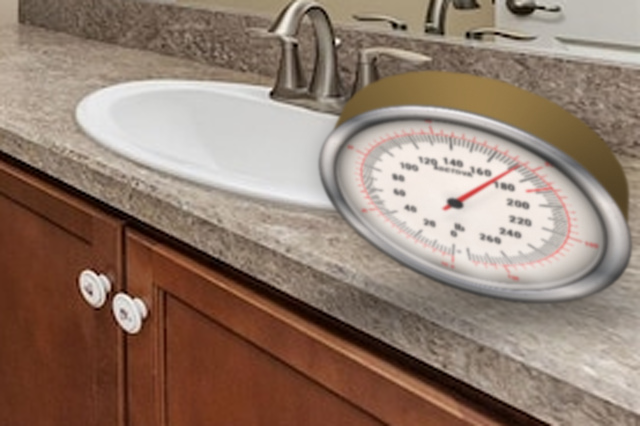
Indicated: 170 (lb)
